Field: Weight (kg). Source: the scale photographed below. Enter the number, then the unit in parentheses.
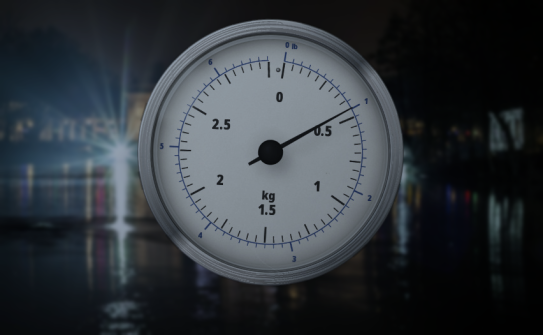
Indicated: 0.45 (kg)
